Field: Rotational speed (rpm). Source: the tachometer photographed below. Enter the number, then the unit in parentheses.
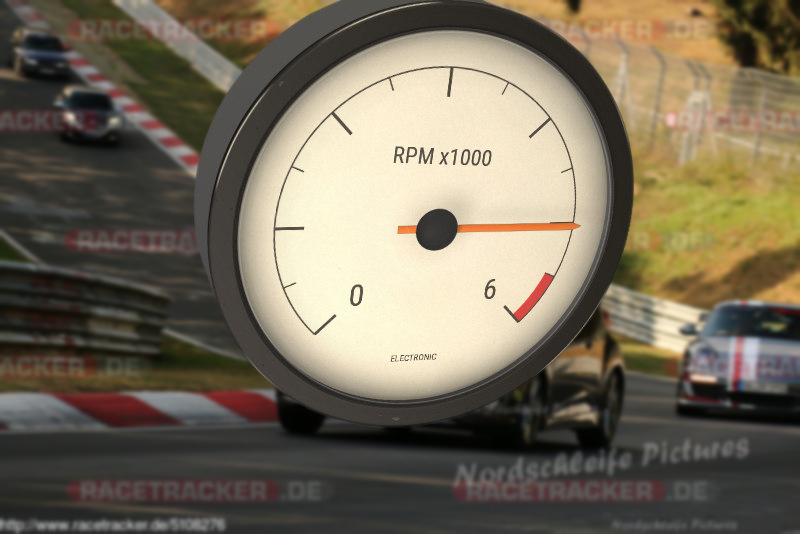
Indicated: 5000 (rpm)
